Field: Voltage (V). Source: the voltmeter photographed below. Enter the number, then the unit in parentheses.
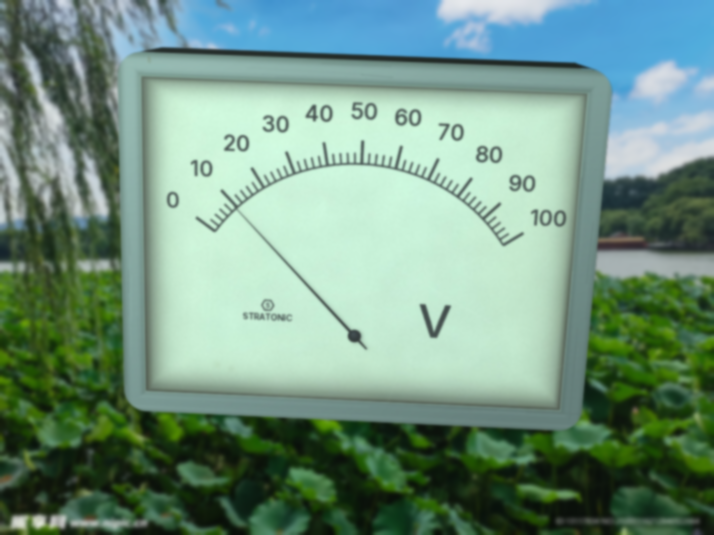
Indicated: 10 (V)
